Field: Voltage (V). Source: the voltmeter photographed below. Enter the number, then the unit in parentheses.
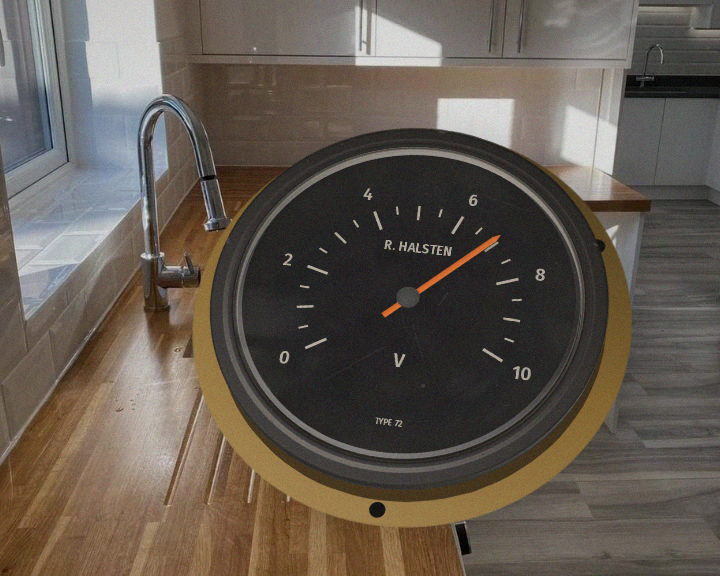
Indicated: 7 (V)
